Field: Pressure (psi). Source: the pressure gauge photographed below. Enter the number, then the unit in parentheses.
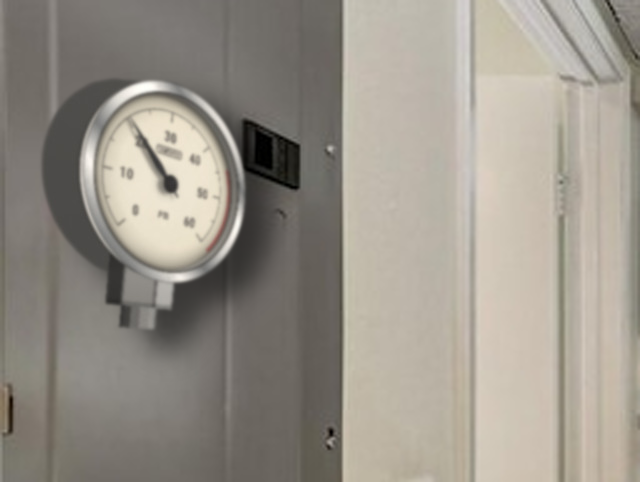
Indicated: 20 (psi)
